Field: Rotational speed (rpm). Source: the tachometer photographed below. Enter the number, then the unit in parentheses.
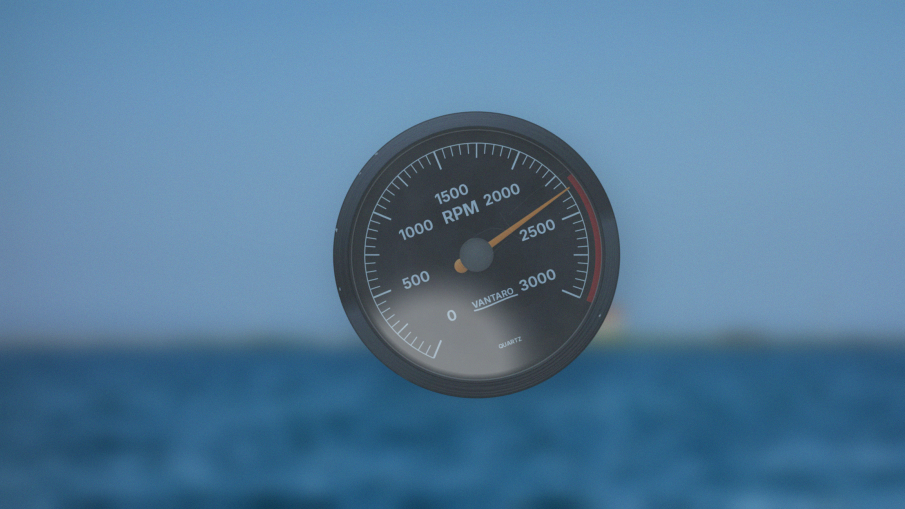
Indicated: 2350 (rpm)
